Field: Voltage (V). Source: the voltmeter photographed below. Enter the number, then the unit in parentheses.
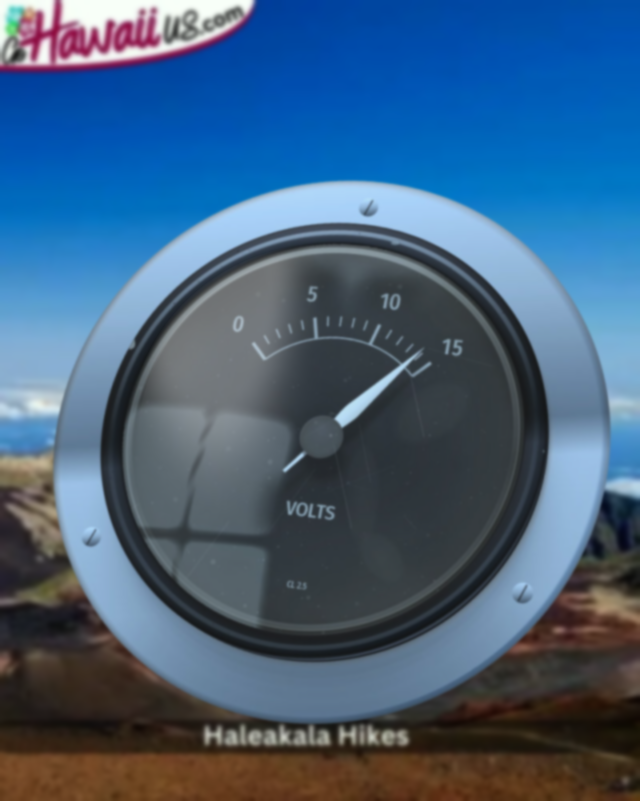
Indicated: 14 (V)
